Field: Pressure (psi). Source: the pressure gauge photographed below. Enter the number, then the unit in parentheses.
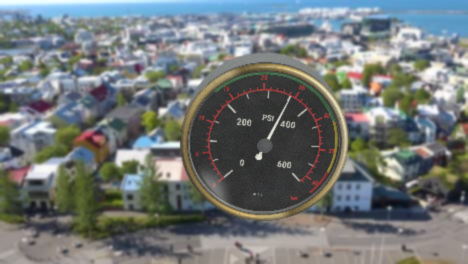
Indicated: 350 (psi)
